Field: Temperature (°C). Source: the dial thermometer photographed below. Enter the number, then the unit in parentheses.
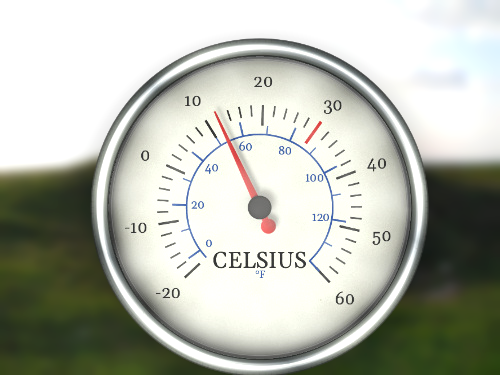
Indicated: 12 (°C)
